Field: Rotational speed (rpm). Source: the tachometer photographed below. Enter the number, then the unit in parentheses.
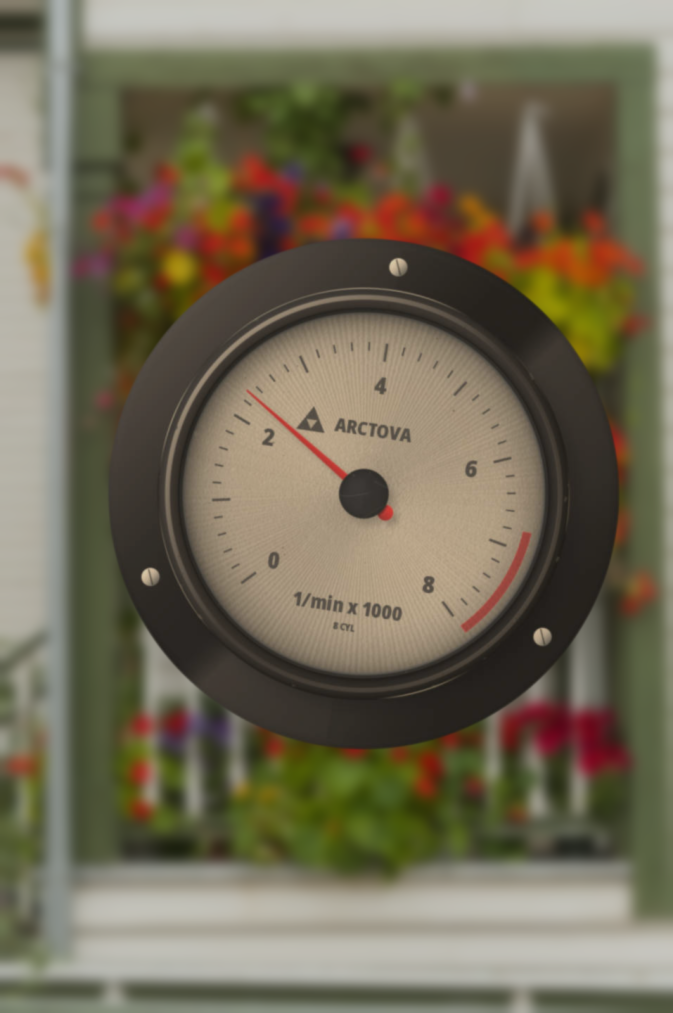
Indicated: 2300 (rpm)
